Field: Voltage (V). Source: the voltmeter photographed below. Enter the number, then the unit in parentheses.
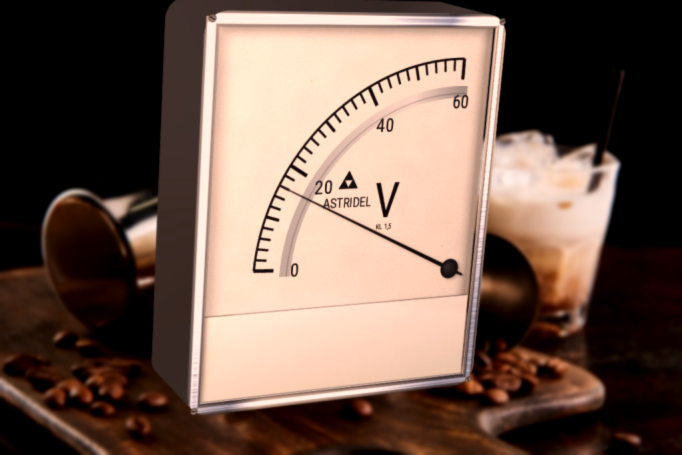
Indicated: 16 (V)
